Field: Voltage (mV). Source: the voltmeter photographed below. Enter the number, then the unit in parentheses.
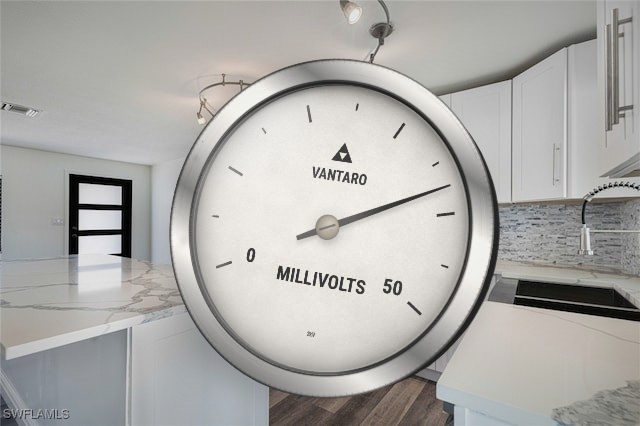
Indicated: 37.5 (mV)
